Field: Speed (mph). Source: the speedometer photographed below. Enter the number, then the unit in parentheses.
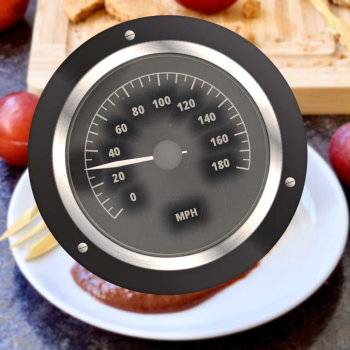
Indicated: 30 (mph)
